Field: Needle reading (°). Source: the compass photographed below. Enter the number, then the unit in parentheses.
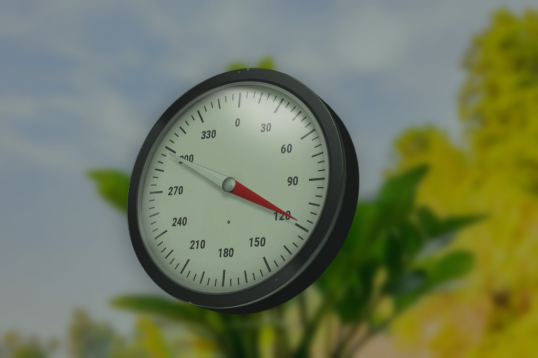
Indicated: 117.5 (°)
